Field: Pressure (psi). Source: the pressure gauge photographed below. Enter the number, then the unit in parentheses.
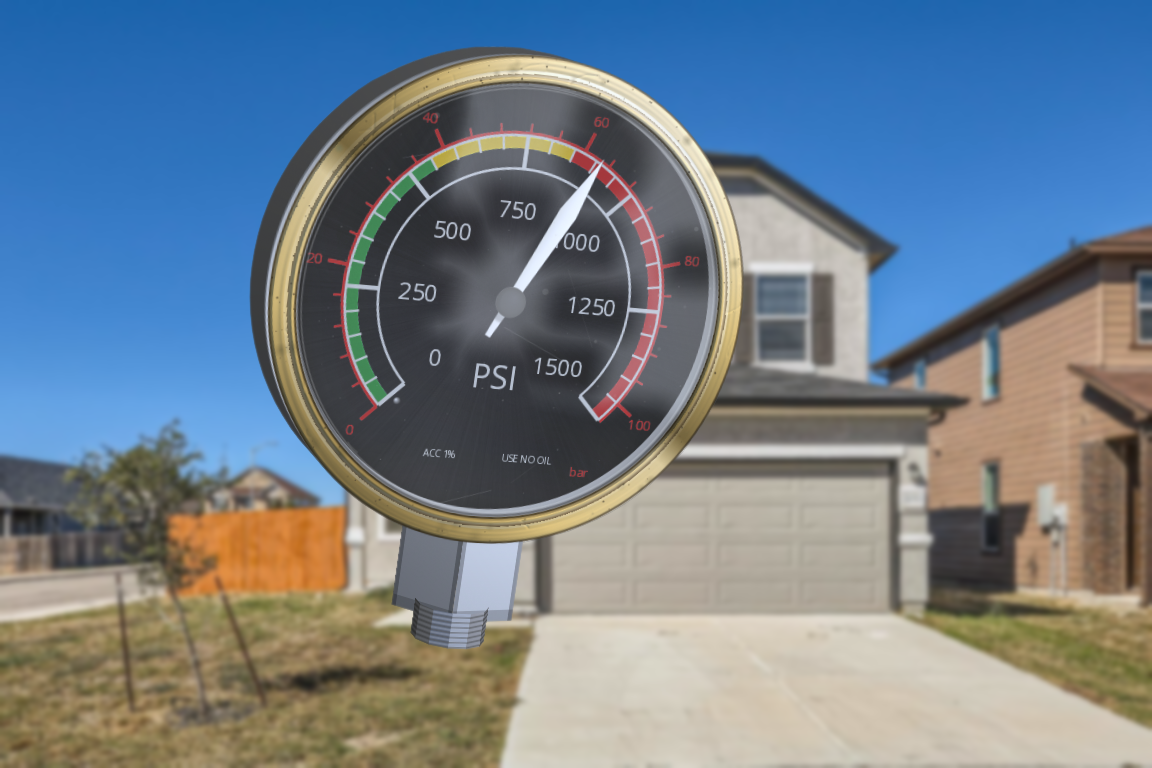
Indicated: 900 (psi)
